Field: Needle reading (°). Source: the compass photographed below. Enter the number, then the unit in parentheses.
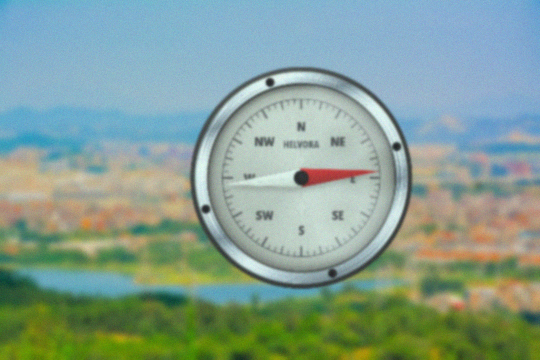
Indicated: 85 (°)
